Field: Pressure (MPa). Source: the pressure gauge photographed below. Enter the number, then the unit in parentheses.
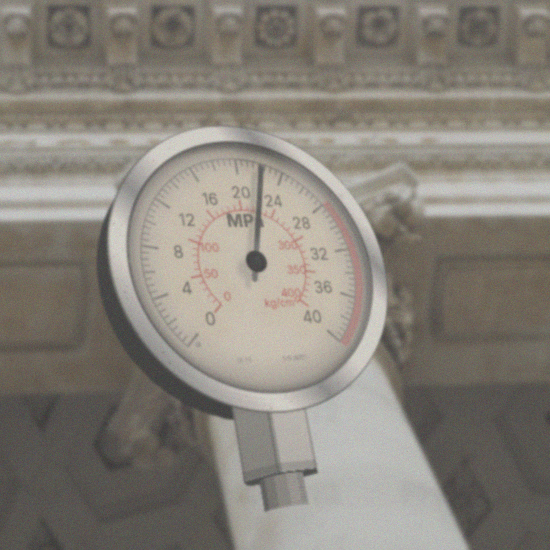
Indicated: 22 (MPa)
